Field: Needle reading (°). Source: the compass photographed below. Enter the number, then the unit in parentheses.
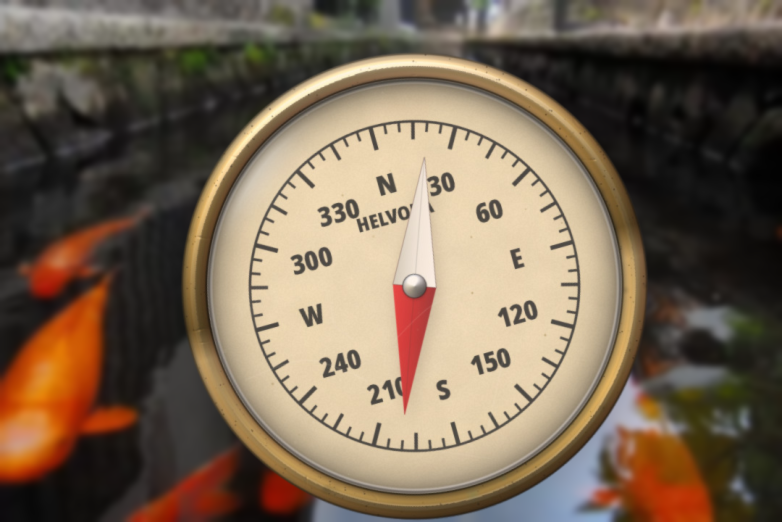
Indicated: 200 (°)
